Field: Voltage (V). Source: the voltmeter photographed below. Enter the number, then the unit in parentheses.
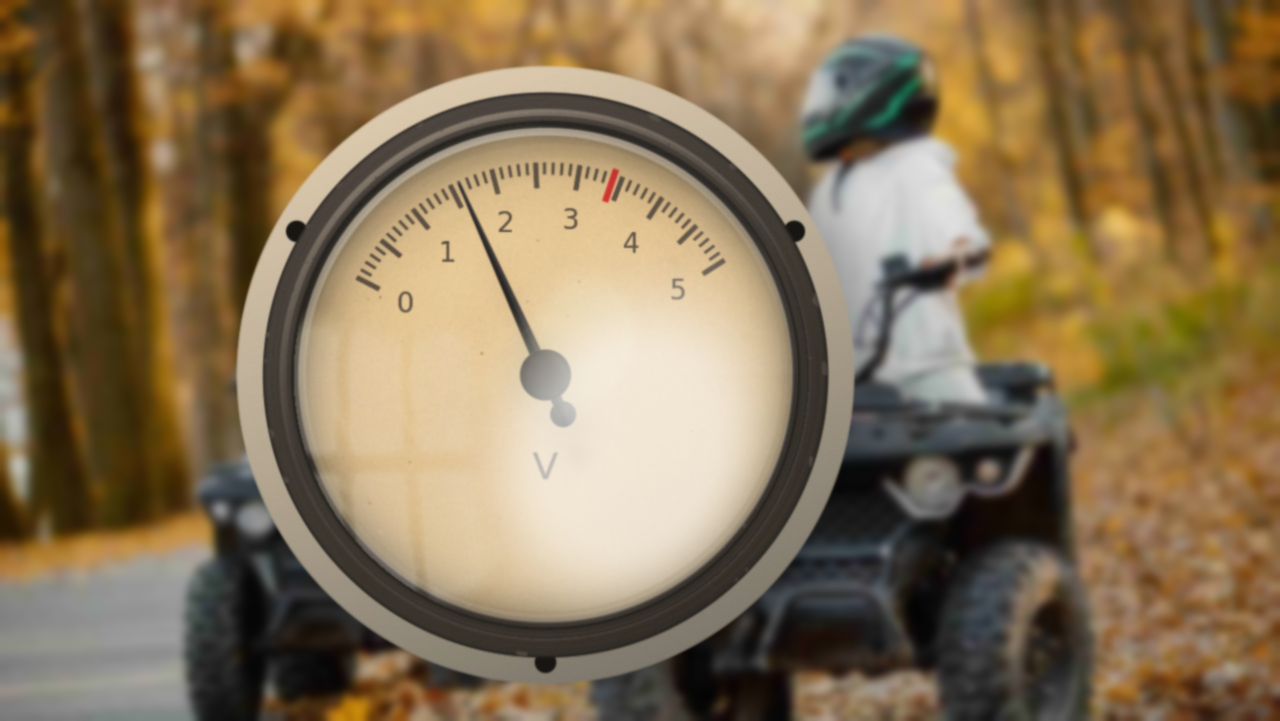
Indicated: 1.6 (V)
